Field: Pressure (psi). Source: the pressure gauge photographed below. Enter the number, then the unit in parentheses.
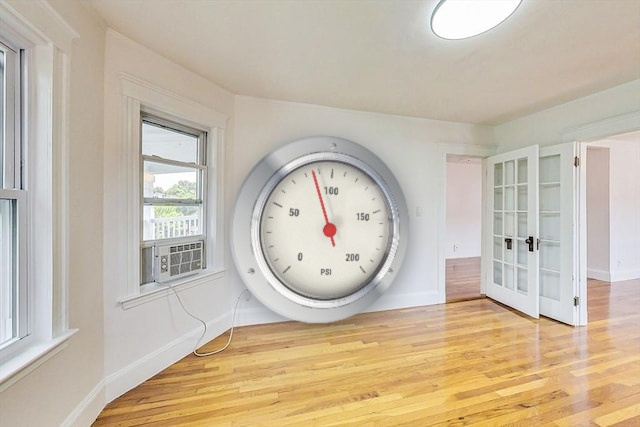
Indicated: 85 (psi)
